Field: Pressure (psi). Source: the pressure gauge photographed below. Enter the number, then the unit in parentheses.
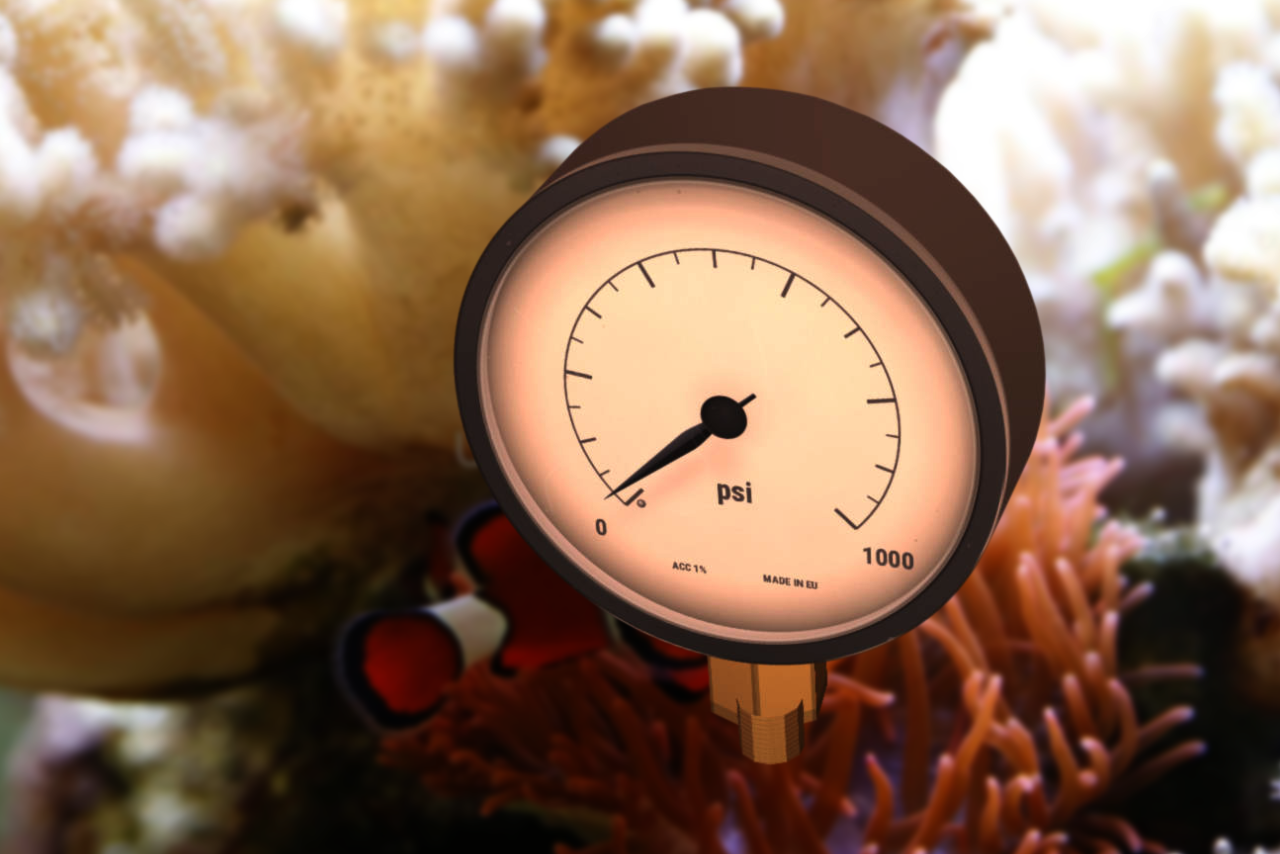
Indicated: 25 (psi)
